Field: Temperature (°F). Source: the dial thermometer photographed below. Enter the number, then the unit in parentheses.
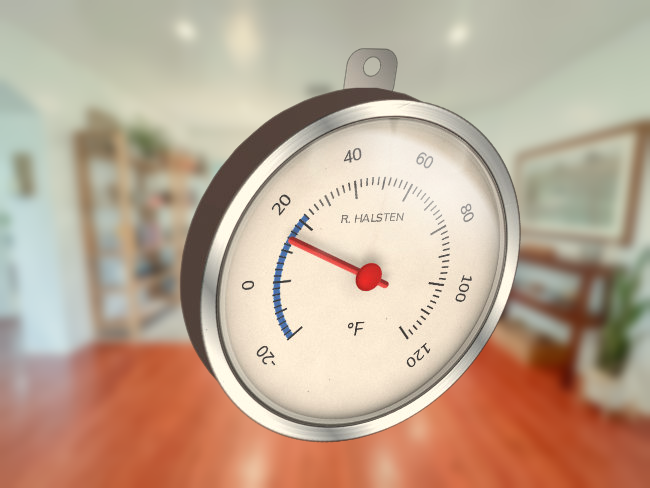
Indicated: 14 (°F)
